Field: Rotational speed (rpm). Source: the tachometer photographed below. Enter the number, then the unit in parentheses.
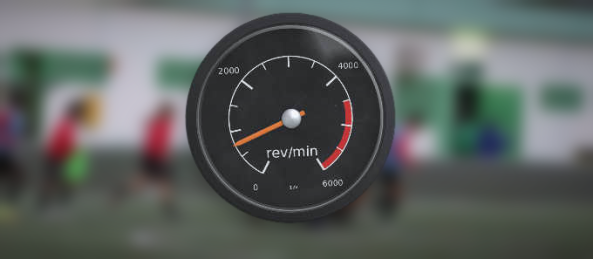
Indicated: 750 (rpm)
